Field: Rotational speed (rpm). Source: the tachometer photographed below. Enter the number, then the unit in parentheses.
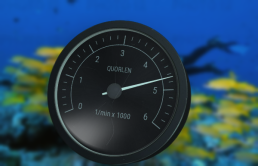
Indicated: 4700 (rpm)
